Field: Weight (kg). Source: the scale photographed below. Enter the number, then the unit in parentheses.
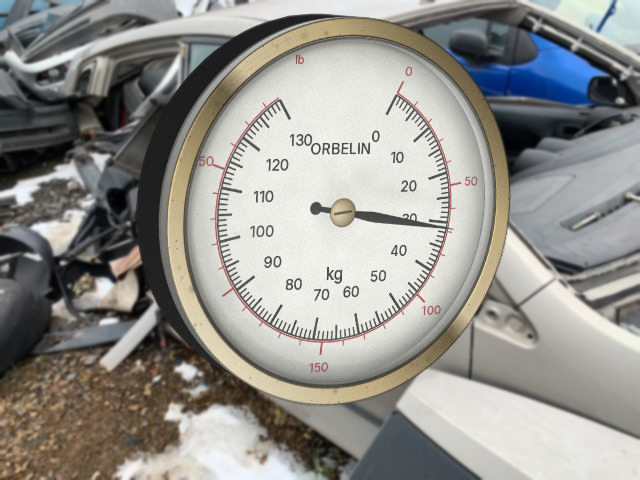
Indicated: 31 (kg)
